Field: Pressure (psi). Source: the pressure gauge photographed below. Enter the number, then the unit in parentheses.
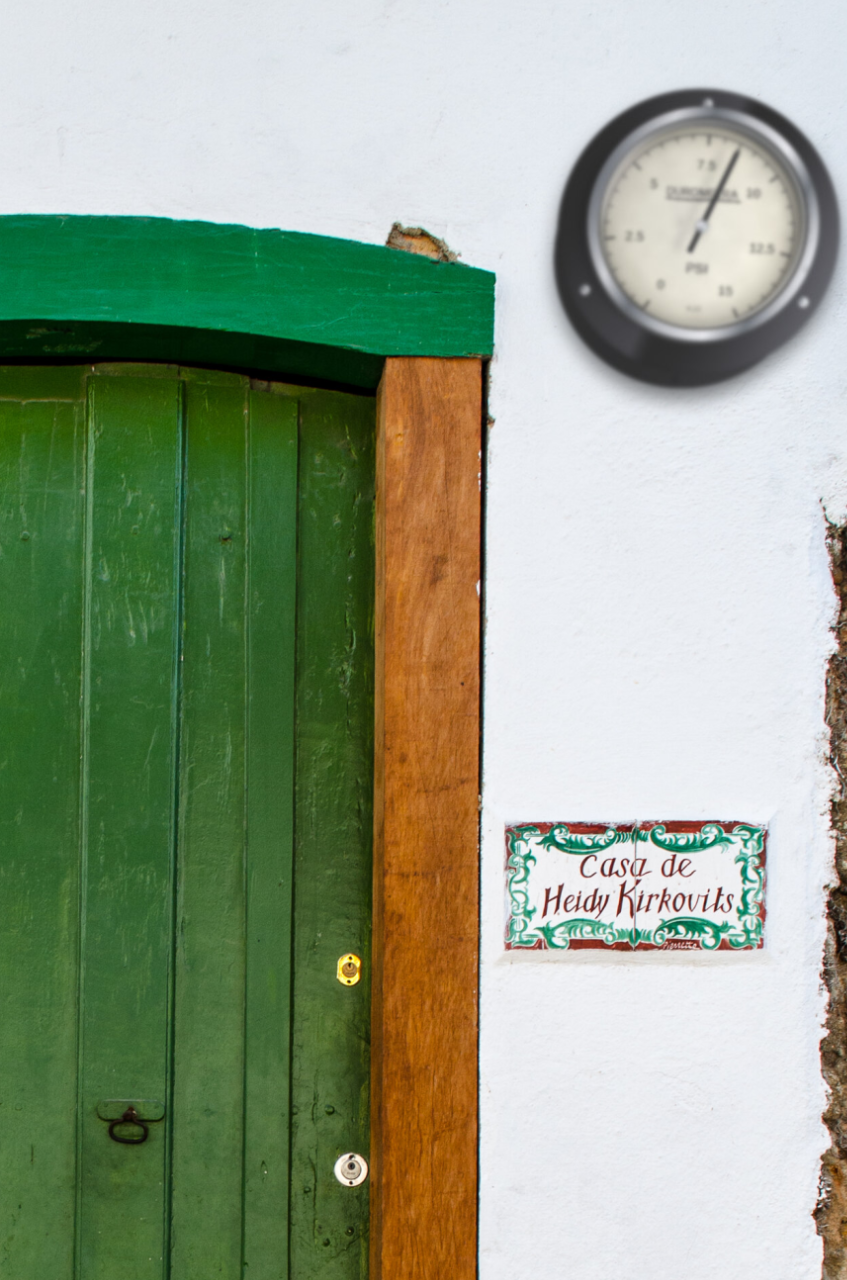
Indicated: 8.5 (psi)
